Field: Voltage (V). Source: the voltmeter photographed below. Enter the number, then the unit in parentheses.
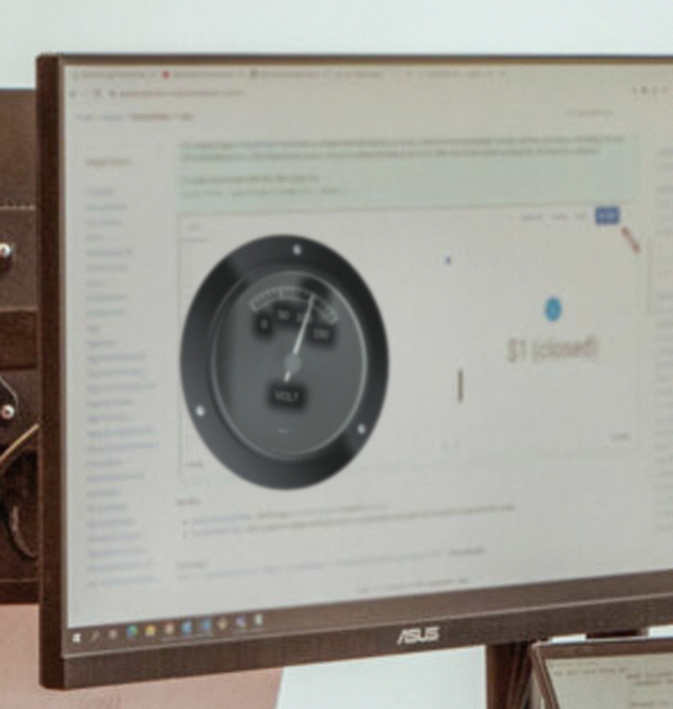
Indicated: 100 (V)
